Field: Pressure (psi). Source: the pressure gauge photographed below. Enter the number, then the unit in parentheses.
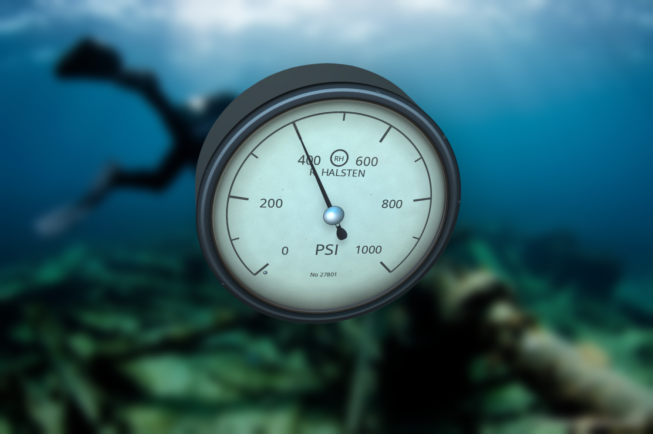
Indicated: 400 (psi)
